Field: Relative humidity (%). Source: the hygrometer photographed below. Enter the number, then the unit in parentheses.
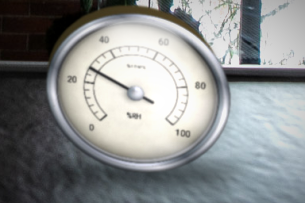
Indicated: 28 (%)
